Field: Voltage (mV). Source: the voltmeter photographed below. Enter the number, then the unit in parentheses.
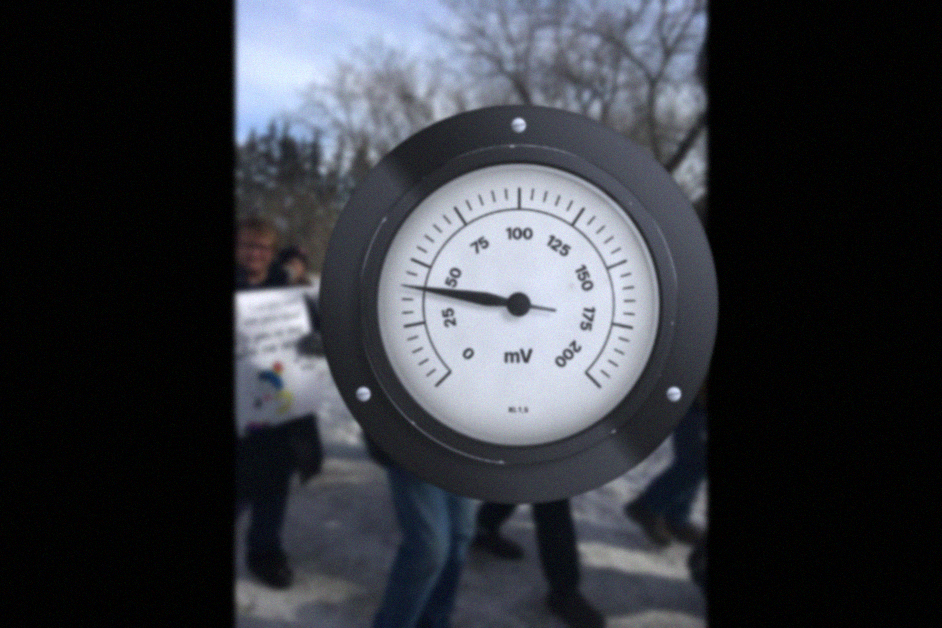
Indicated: 40 (mV)
